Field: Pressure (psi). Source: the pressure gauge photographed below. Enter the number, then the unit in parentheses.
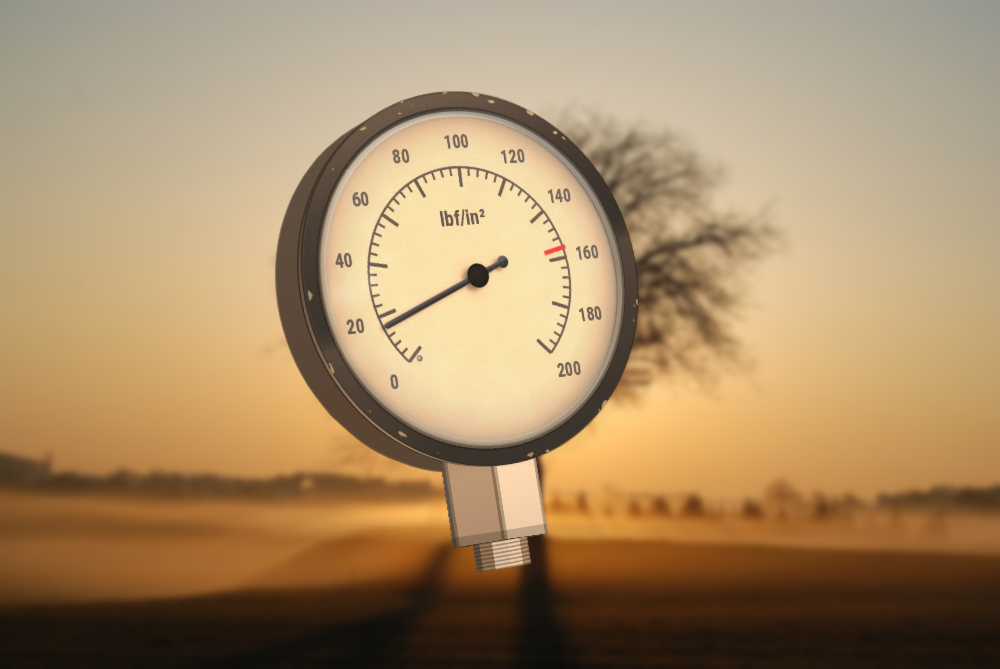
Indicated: 16 (psi)
